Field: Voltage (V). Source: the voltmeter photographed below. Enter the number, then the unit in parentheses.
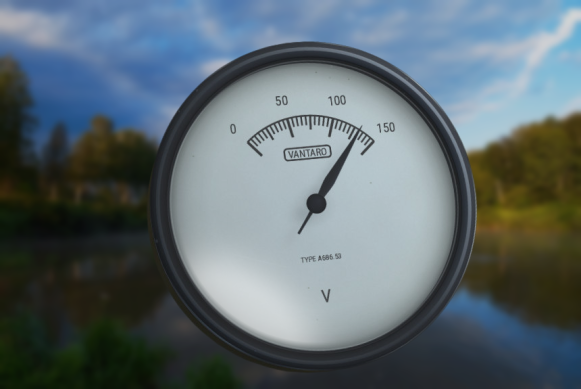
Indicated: 130 (V)
